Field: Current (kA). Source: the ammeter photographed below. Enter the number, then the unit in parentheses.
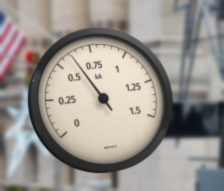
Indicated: 0.6 (kA)
